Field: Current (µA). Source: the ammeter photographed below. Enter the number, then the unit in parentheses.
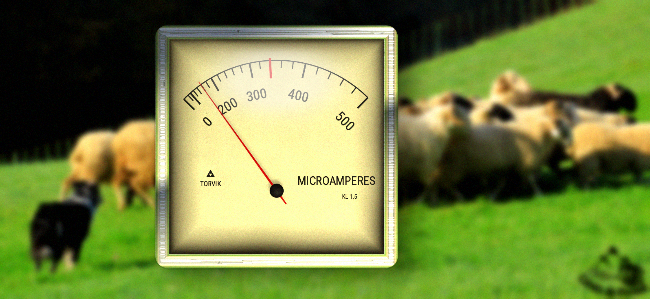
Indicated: 160 (µA)
